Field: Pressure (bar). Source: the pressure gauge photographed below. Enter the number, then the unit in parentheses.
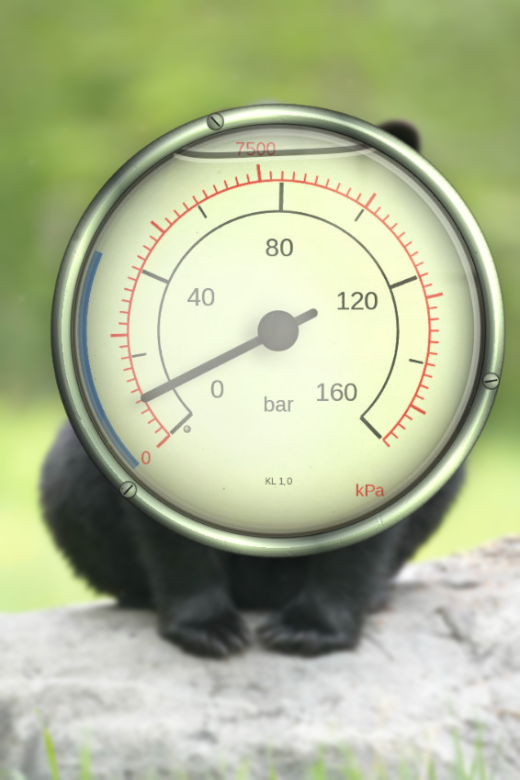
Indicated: 10 (bar)
